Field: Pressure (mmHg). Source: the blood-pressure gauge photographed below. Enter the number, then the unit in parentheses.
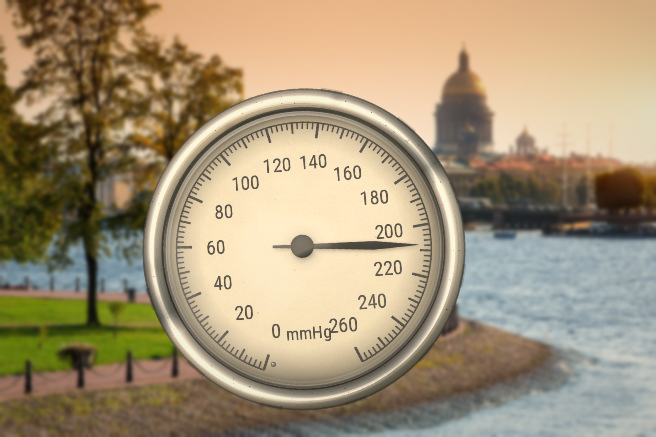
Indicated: 208 (mmHg)
